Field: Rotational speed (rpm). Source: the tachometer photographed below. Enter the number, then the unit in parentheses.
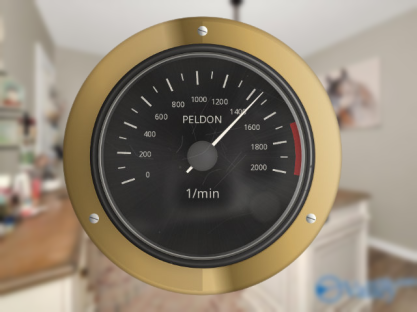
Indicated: 1450 (rpm)
